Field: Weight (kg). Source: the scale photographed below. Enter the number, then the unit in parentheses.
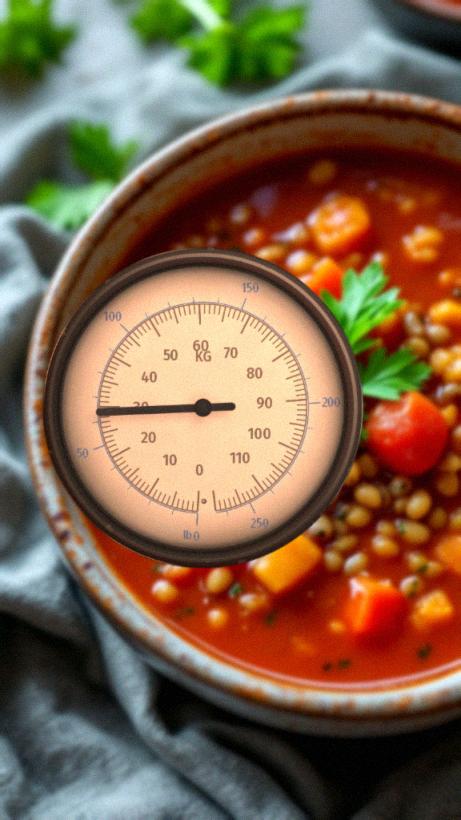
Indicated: 29 (kg)
